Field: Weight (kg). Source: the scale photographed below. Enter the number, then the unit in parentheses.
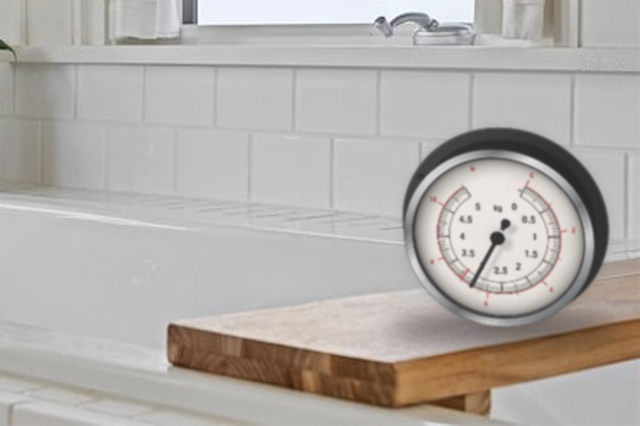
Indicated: 3 (kg)
